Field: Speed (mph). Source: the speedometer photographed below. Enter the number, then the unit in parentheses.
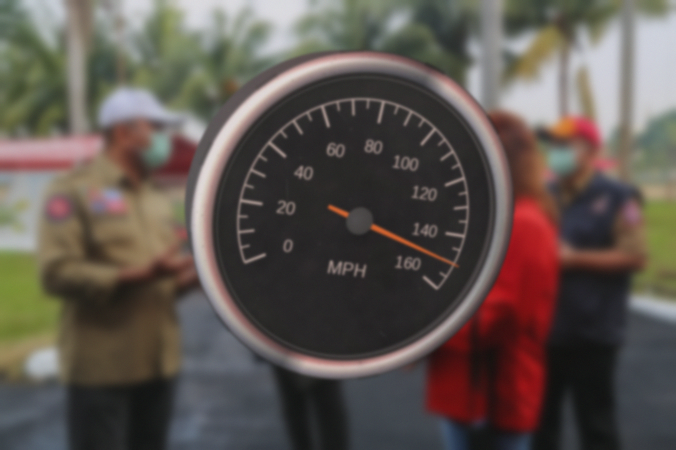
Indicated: 150 (mph)
